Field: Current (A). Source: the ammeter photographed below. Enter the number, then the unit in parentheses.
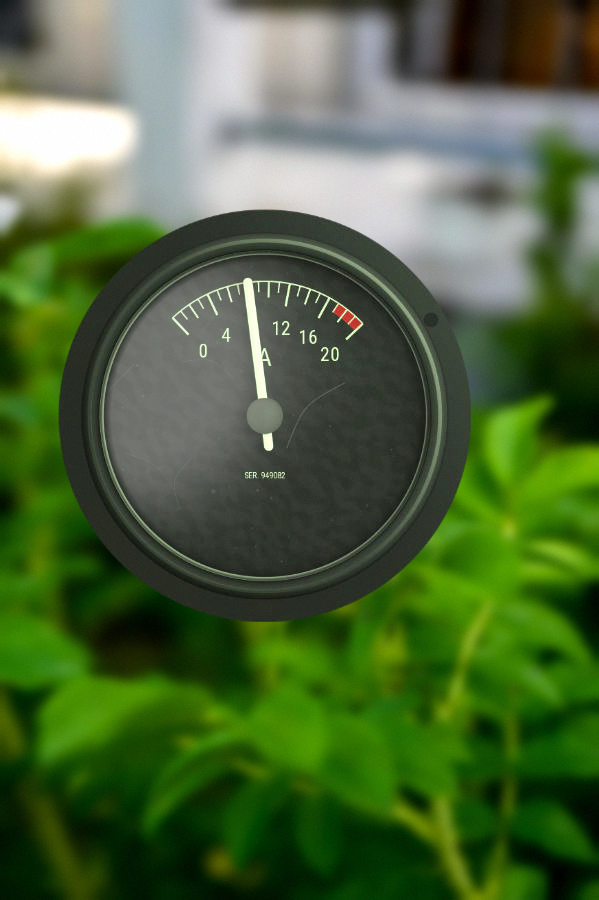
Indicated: 8 (A)
